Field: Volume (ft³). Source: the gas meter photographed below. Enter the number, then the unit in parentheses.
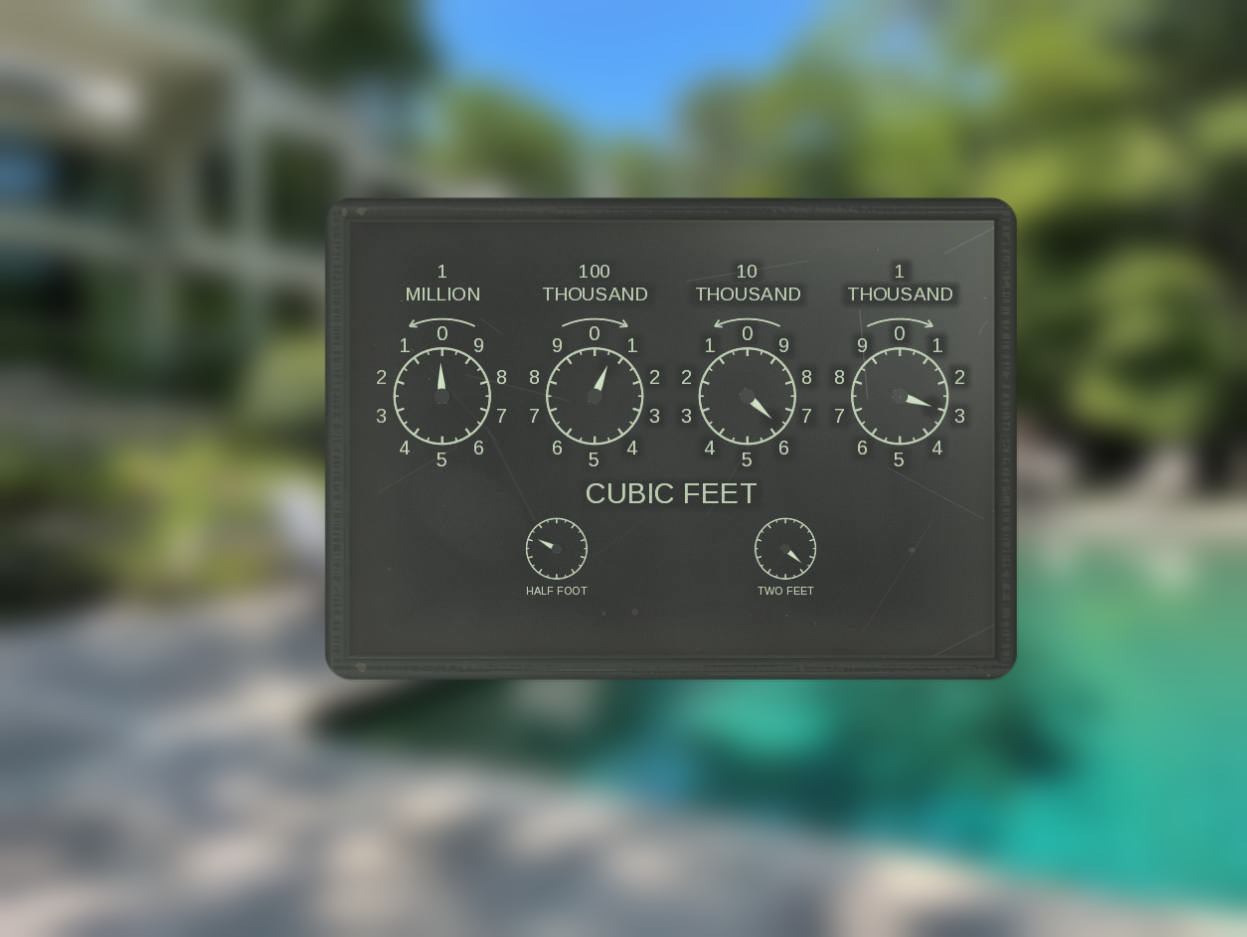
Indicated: 6300 (ft³)
